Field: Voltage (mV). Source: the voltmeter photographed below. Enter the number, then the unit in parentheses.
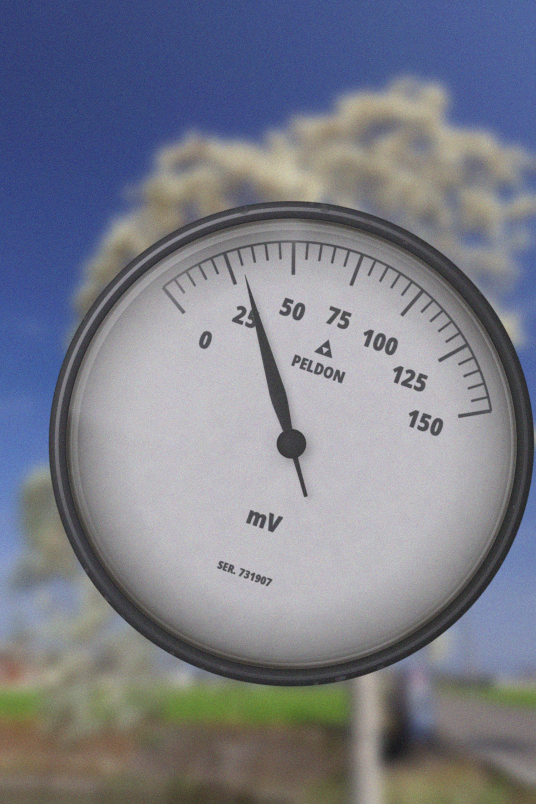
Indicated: 30 (mV)
